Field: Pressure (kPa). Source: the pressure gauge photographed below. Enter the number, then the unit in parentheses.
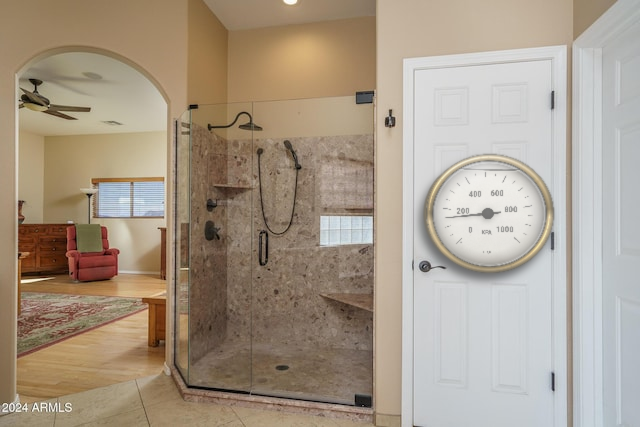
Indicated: 150 (kPa)
